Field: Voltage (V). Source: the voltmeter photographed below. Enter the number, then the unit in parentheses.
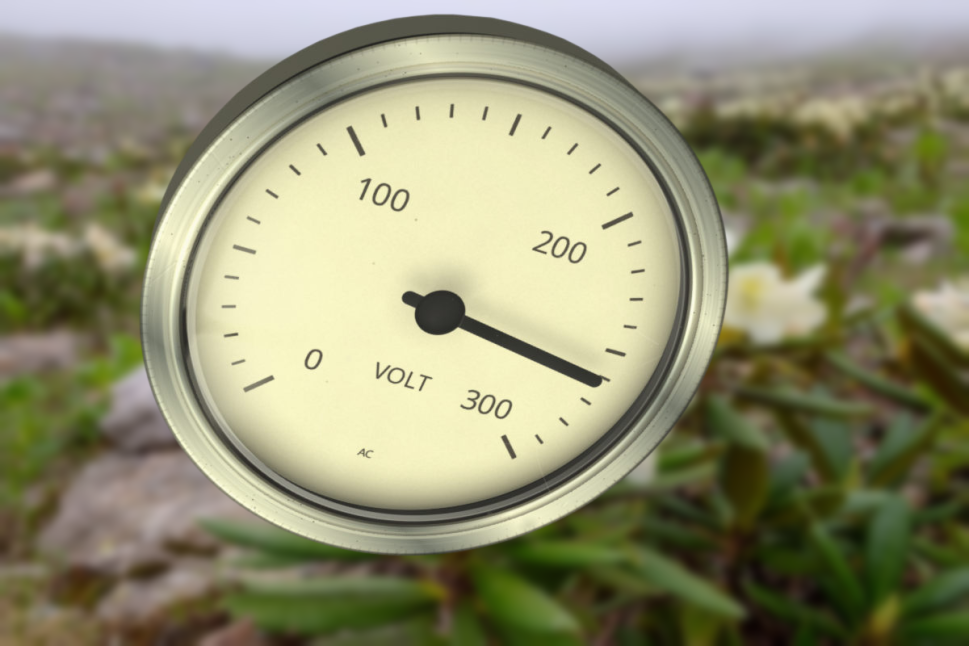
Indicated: 260 (V)
